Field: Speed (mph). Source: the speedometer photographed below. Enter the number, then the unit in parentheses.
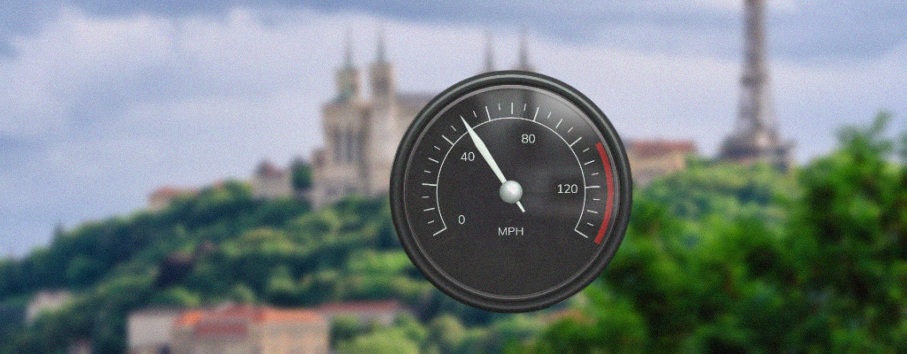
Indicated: 50 (mph)
